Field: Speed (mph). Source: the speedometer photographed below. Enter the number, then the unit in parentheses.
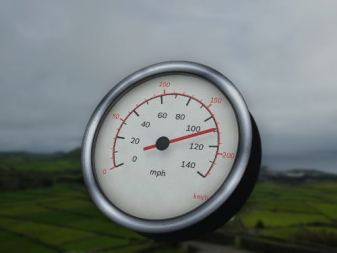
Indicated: 110 (mph)
